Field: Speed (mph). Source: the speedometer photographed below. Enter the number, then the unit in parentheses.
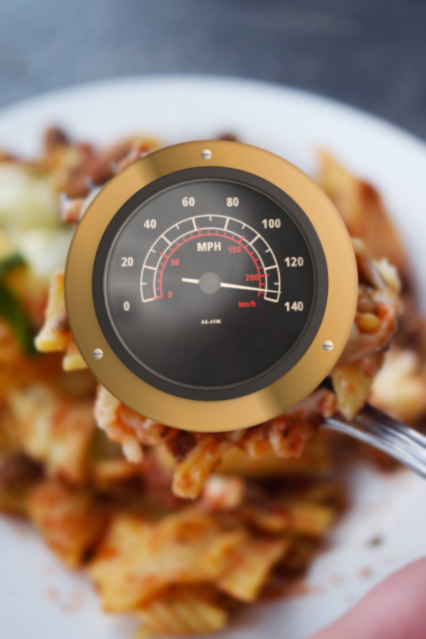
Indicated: 135 (mph)
